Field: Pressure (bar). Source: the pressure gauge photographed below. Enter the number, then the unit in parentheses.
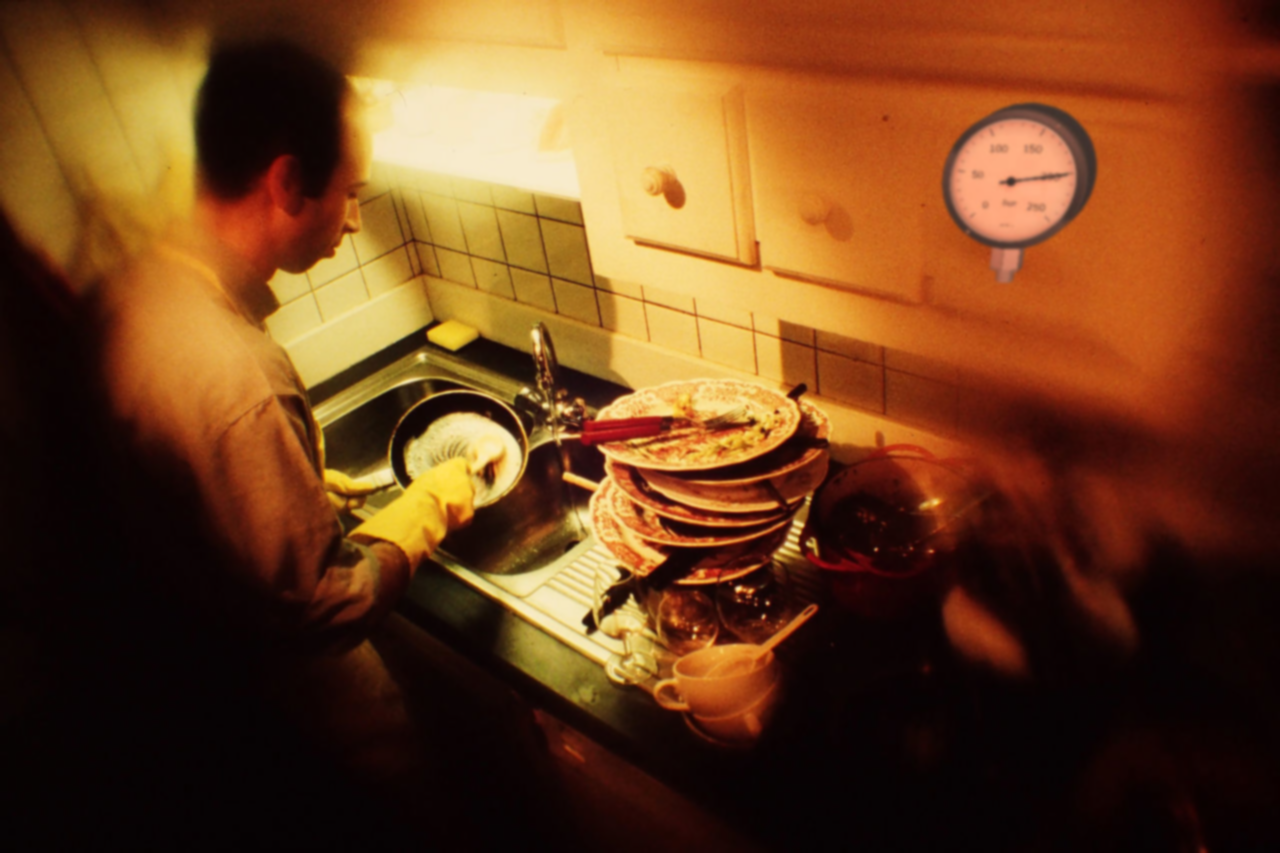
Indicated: 200 (bar)
